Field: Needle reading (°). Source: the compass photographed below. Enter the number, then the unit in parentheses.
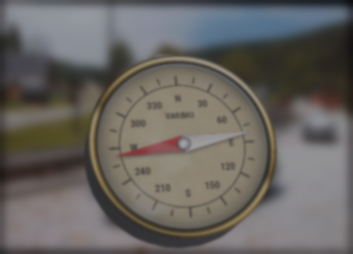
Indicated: 262.5 (°)
